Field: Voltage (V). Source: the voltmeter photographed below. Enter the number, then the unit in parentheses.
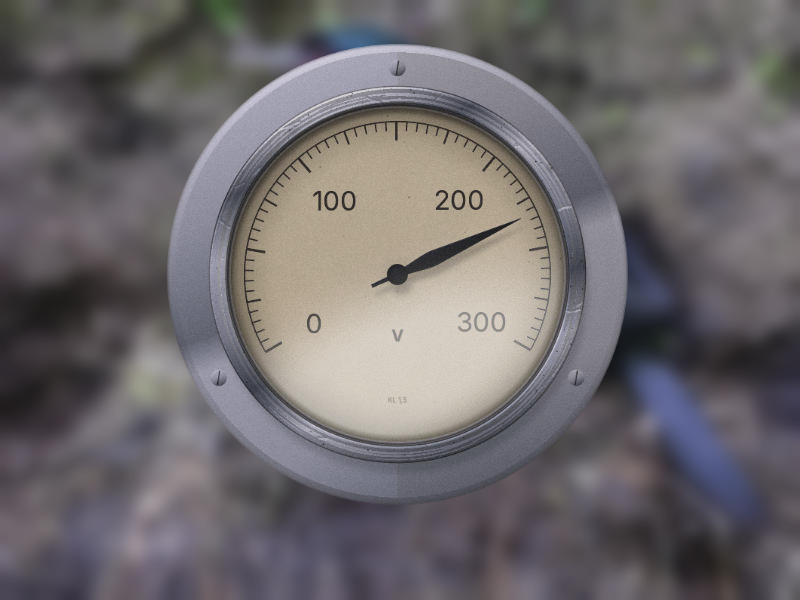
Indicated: 232.5 (V)
